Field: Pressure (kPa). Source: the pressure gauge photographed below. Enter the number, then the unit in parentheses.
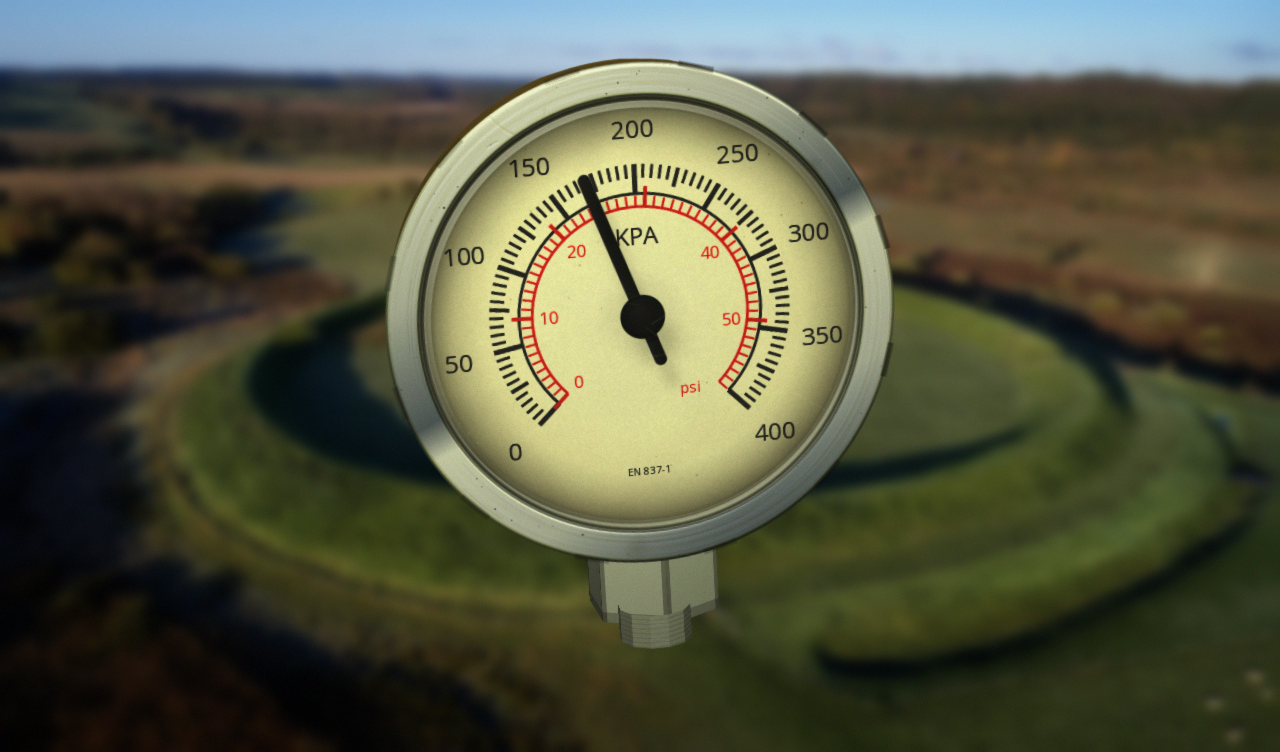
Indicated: 170 (kPa)
